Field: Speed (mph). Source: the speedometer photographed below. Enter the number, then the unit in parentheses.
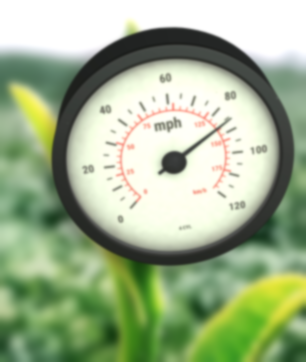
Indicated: 85 (mph)
